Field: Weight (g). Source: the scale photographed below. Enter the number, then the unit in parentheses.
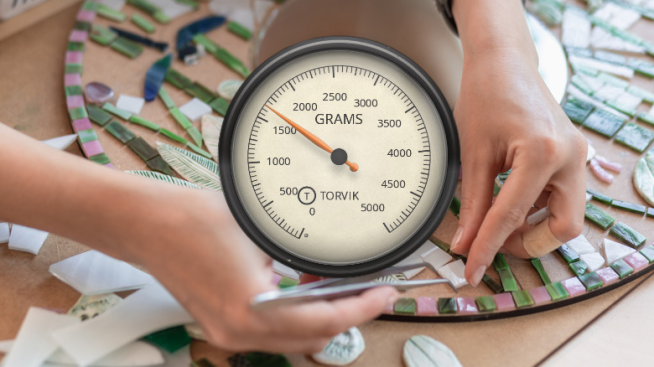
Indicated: 1650 (g)
